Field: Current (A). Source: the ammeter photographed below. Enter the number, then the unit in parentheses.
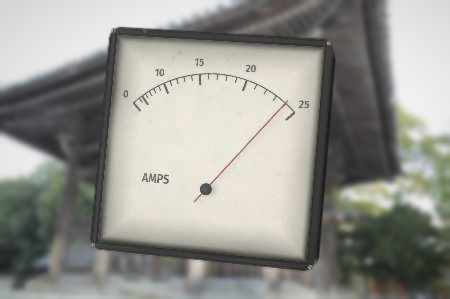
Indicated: 24 (A)
